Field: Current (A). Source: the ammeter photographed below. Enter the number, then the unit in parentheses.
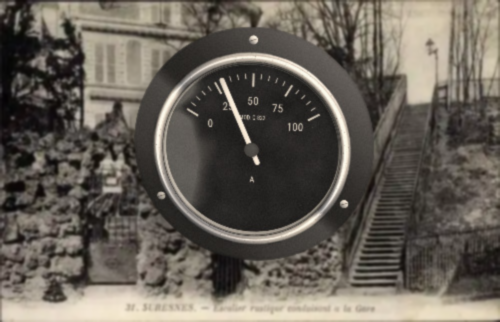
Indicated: 30 (A)
